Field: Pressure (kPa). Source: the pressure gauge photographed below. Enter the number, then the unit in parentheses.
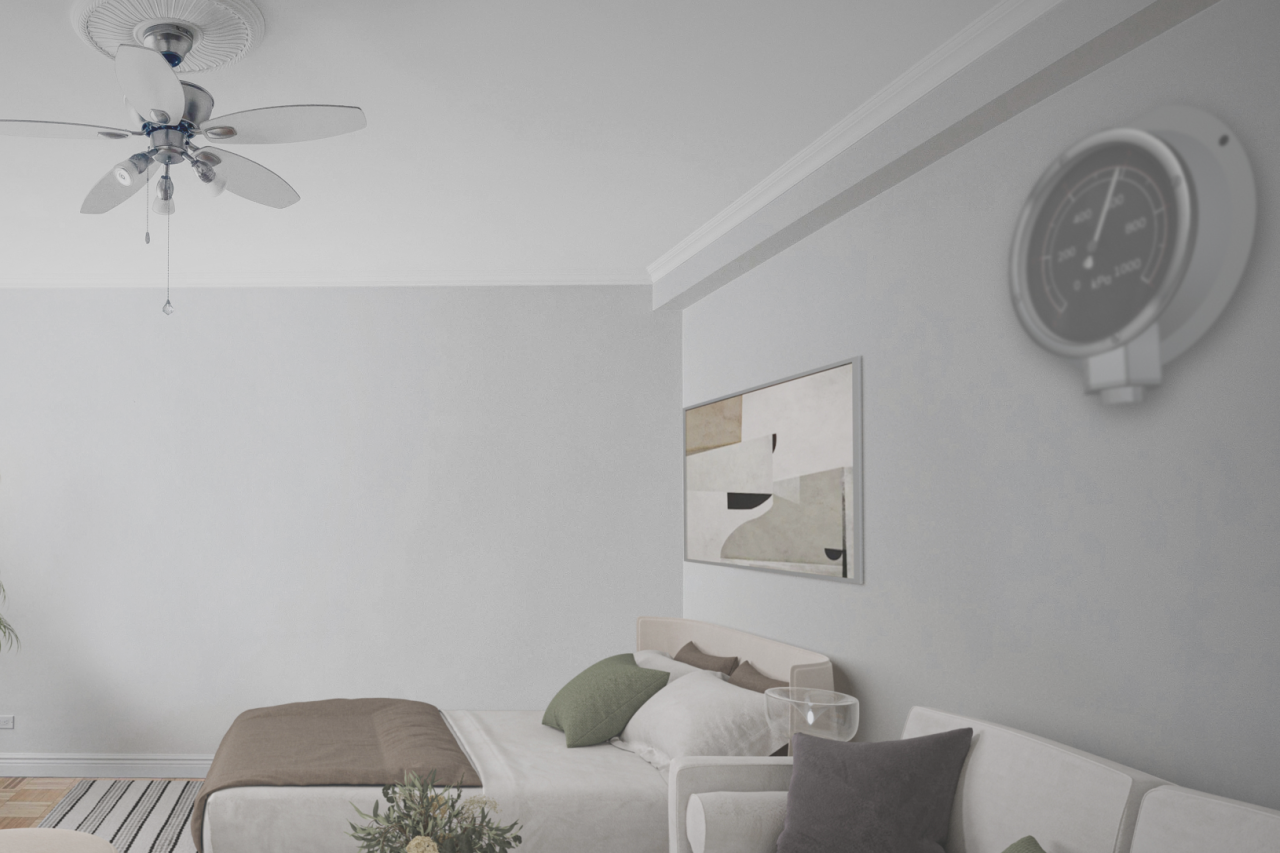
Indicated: 600 (kPa)
